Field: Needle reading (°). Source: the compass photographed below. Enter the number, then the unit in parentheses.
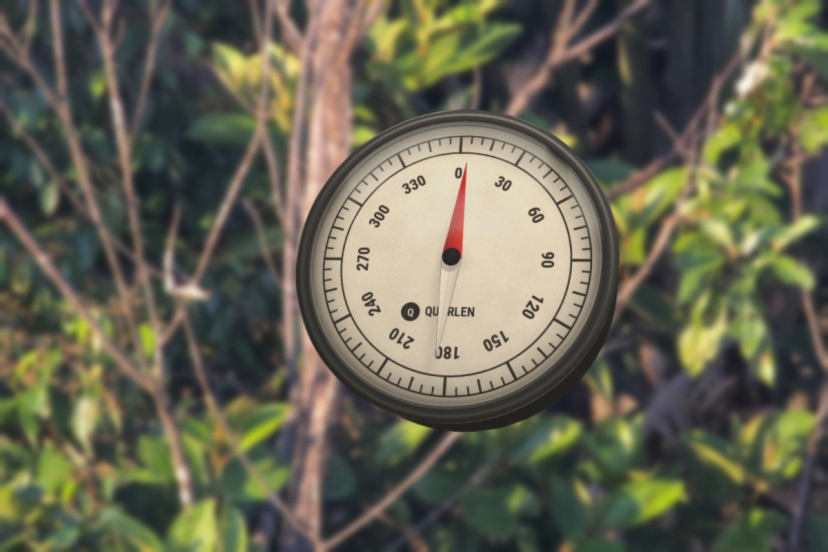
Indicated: 5 (°)
